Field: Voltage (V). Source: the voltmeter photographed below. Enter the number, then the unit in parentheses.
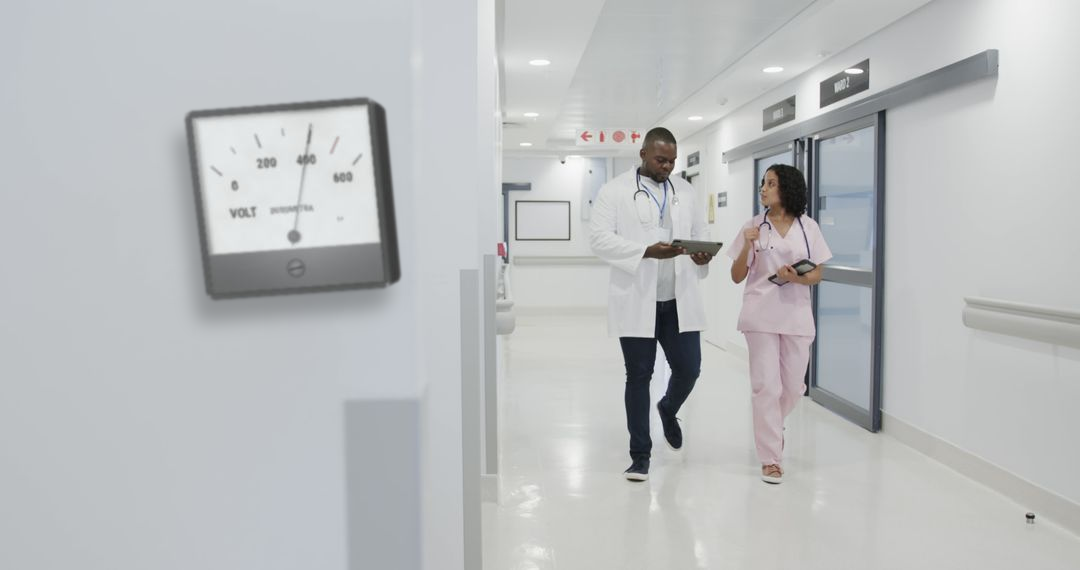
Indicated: 400 (V)
